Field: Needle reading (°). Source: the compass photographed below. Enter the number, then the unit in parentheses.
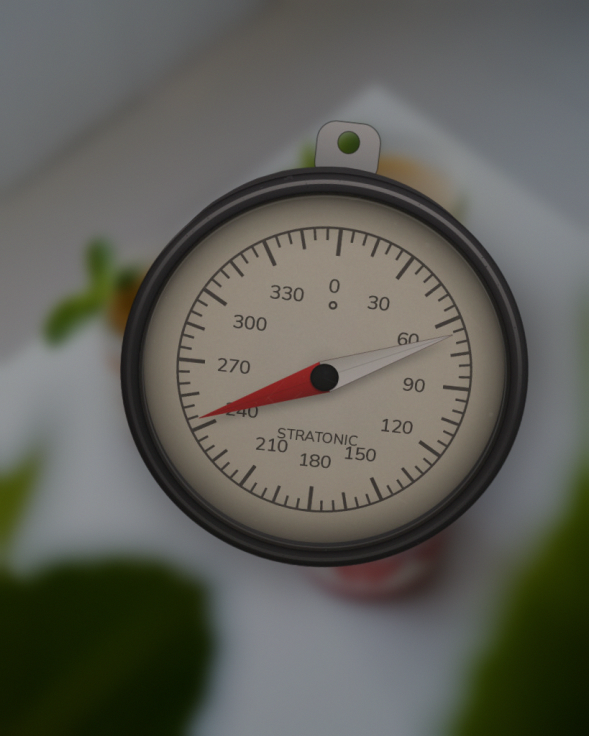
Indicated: 245 (°)
